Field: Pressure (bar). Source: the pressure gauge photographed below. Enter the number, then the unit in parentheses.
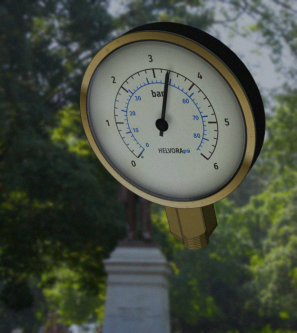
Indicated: 3.4 (bar)
